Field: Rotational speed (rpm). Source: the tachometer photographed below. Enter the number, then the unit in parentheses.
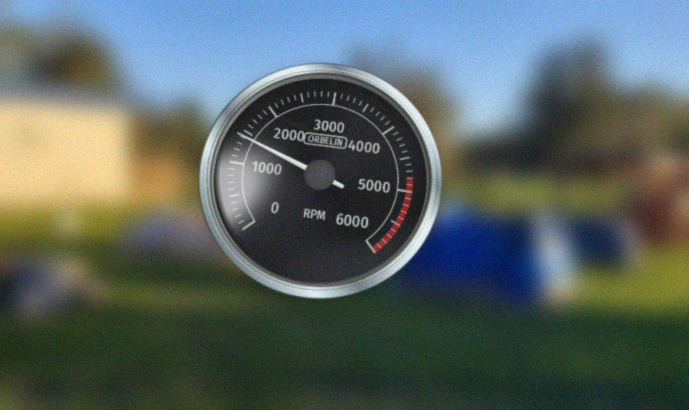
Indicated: 1400 (rpm)
